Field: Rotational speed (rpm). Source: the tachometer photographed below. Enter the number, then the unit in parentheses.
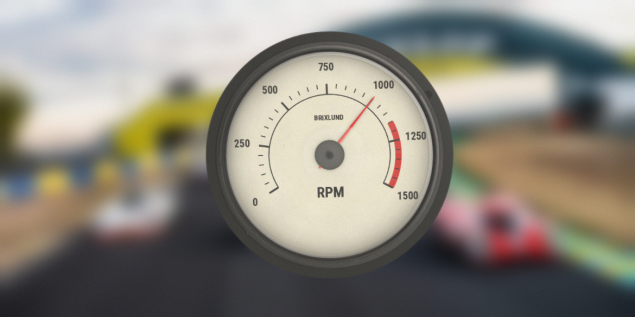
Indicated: 1000 (rpm)
